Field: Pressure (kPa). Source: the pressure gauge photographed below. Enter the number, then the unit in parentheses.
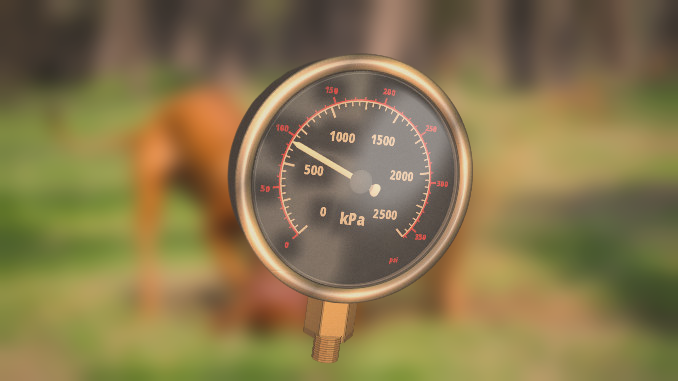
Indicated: 650 (kPa)
